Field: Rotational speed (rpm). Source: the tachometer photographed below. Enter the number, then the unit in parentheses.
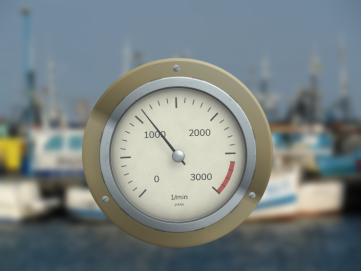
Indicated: 1100 (rpm)
